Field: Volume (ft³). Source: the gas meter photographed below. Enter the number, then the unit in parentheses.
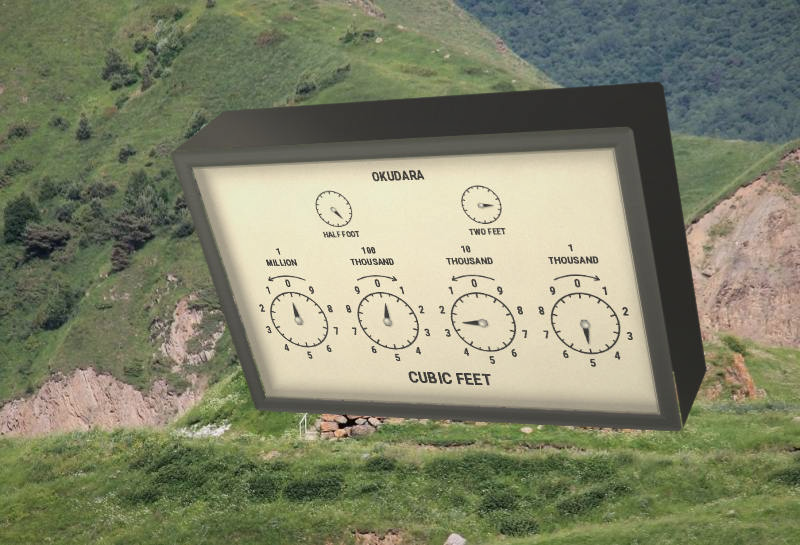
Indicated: 2500 (ft³)
